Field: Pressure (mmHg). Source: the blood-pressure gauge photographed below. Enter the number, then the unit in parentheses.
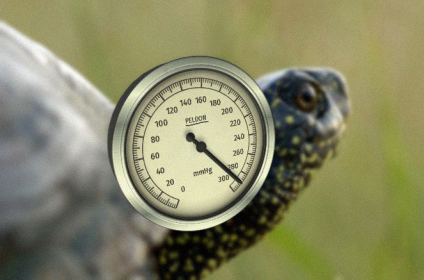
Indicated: 290 (mmHg)
